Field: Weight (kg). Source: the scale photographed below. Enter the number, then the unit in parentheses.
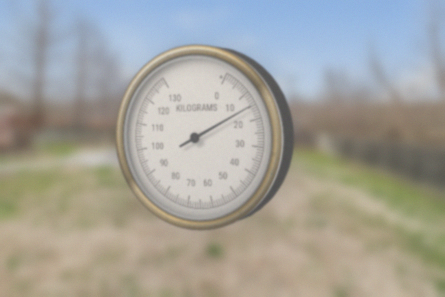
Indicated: 15 (kg)
